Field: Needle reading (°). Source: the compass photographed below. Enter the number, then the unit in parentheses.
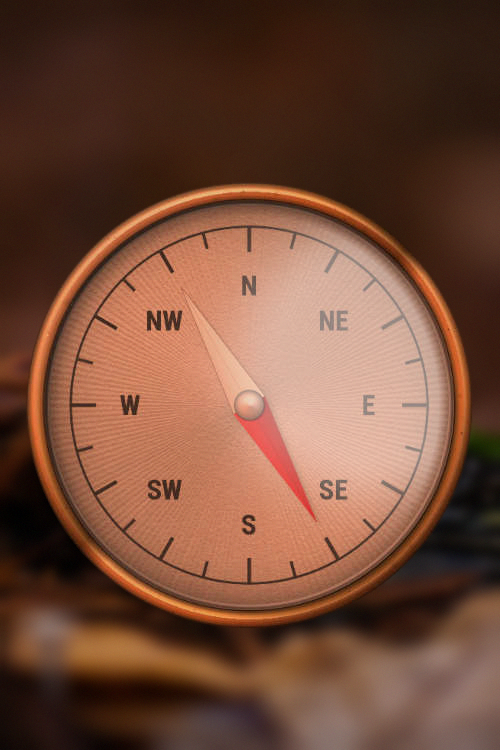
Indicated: 150 (°)
